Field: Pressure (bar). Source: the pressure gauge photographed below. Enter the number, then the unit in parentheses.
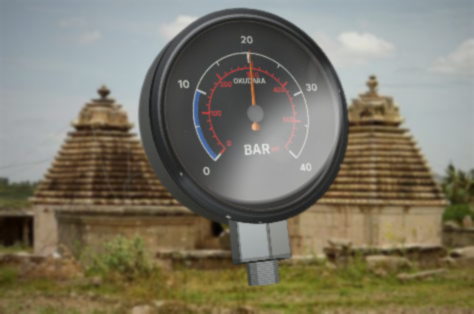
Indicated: 20 (bar)
